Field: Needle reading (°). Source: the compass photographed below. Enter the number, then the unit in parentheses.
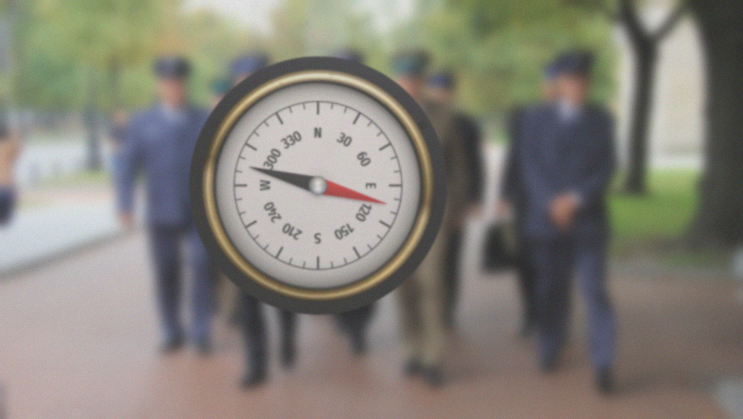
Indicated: 105 (°)
